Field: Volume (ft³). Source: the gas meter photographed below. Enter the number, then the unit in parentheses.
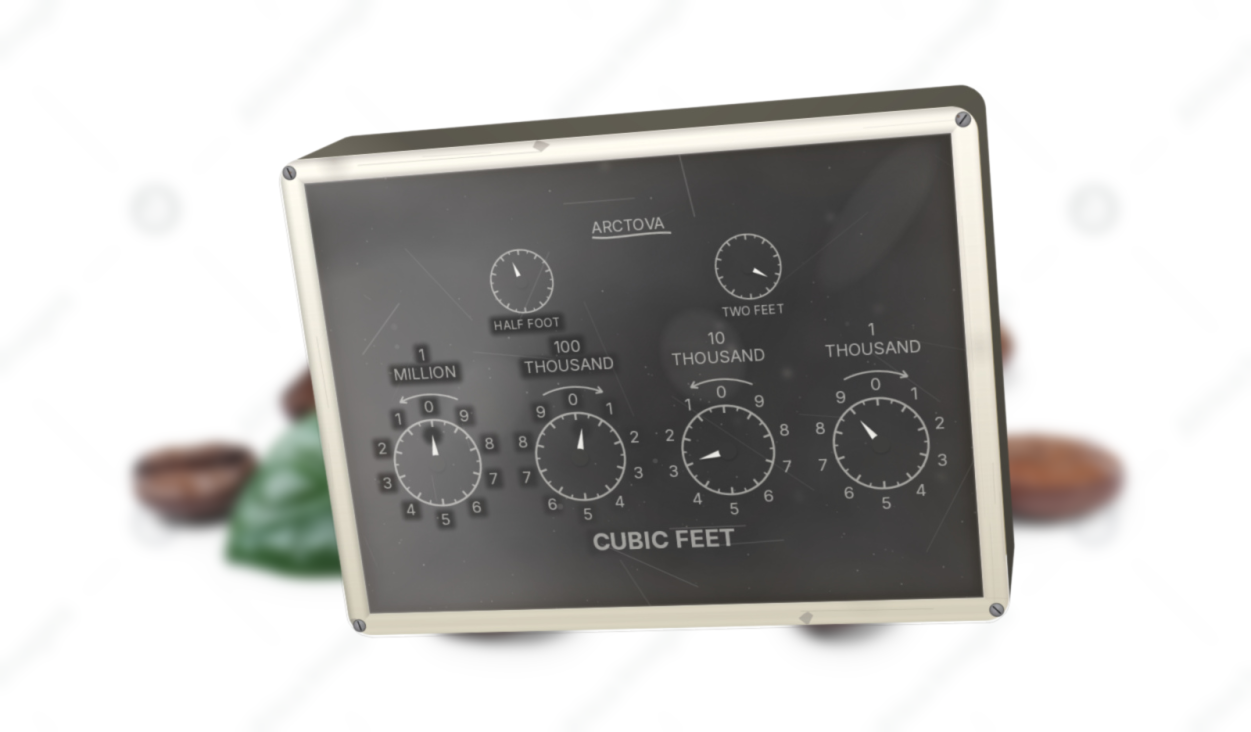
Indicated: 2900 (ft³)
